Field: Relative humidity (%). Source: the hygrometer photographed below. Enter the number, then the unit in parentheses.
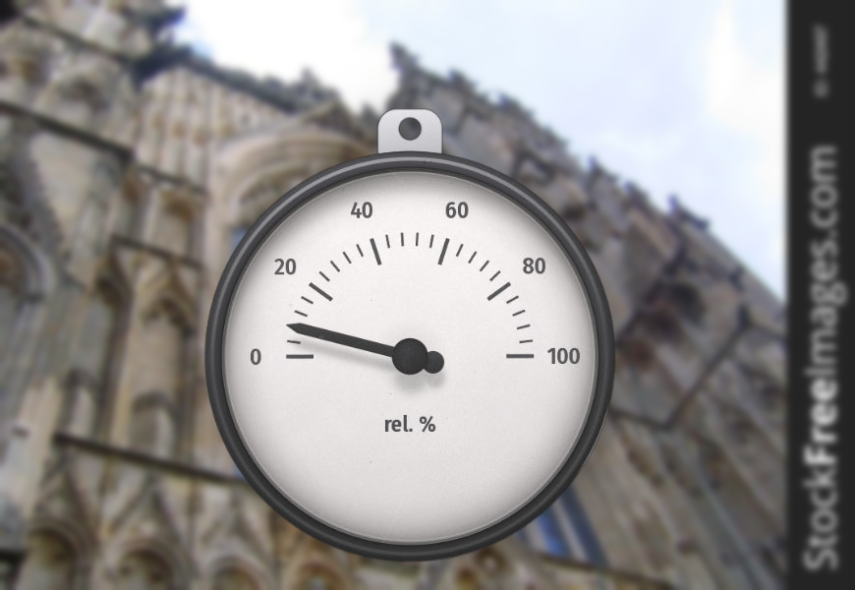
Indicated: 8 (%)
